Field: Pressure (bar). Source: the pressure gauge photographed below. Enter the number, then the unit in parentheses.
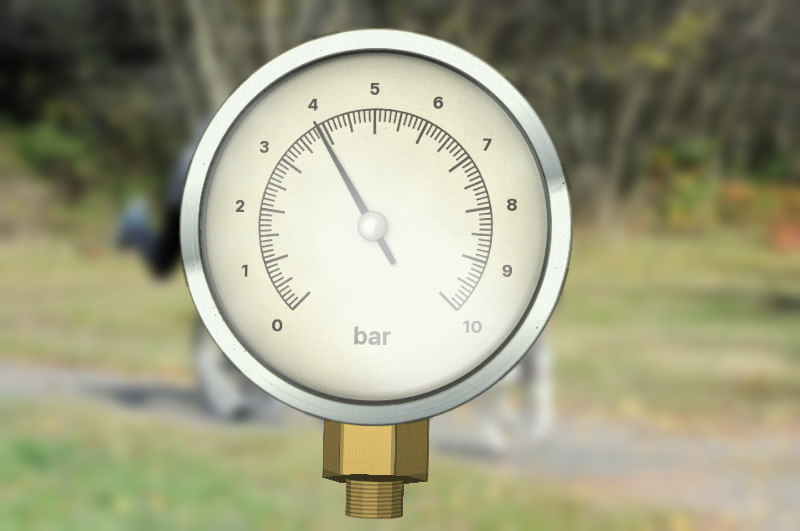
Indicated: 3.9 (bar)
